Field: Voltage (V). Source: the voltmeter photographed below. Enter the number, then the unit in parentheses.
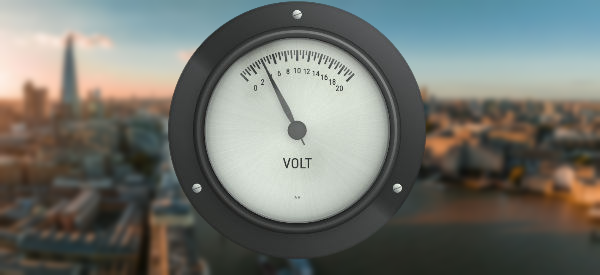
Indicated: 4 (V)
